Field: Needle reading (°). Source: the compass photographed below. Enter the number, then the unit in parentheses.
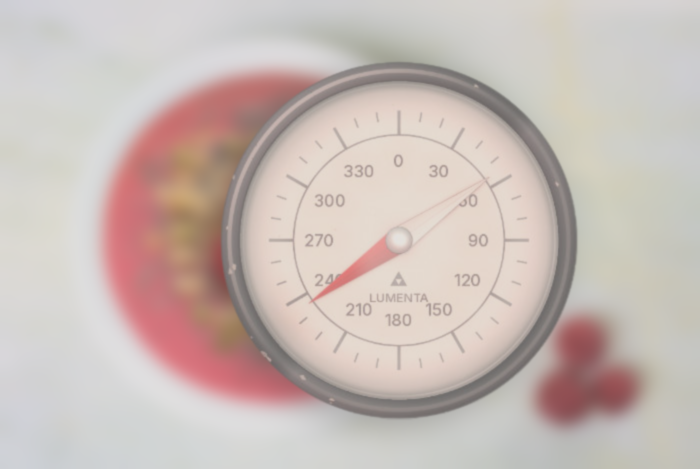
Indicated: 235 (°)
